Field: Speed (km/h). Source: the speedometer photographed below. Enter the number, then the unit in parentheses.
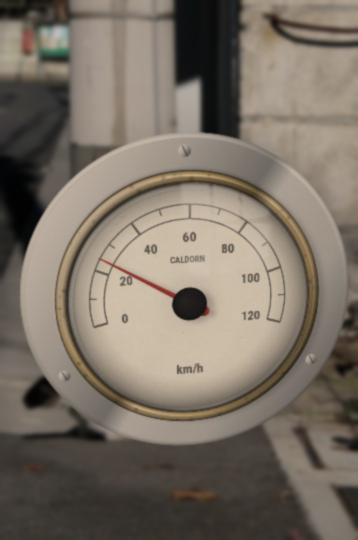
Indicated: 25 (km/h)
